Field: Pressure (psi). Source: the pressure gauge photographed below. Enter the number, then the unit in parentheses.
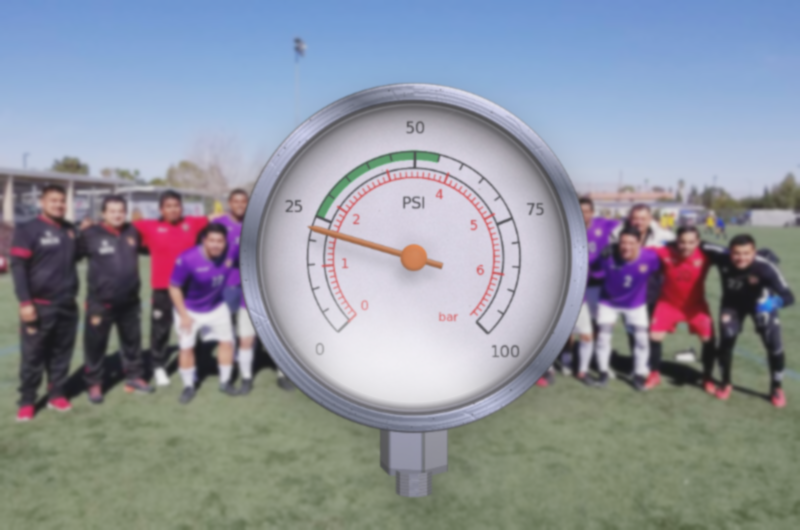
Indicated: 22.5 (psi)
